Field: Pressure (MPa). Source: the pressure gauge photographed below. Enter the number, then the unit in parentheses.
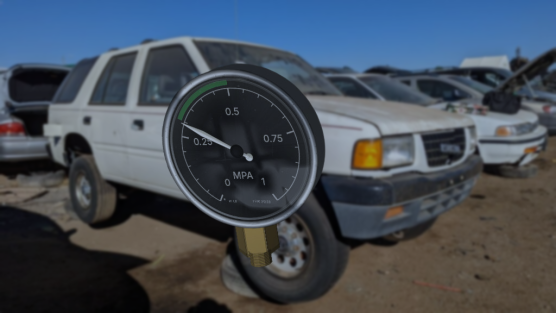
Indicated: 0.3 (MPa)
